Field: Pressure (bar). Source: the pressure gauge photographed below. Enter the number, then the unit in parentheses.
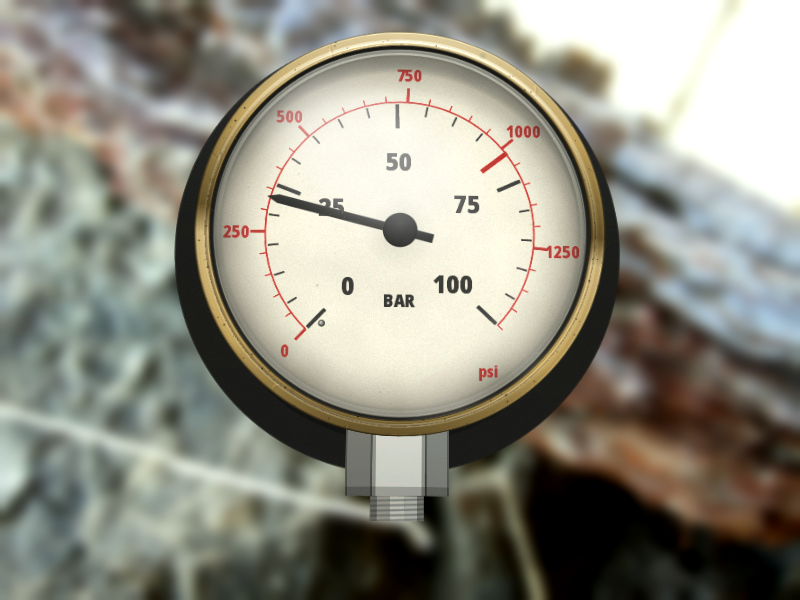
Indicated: 22.5 (bar)
